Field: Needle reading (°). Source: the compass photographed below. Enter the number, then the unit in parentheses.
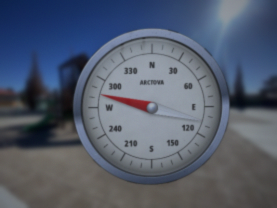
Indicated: 285 (°)
